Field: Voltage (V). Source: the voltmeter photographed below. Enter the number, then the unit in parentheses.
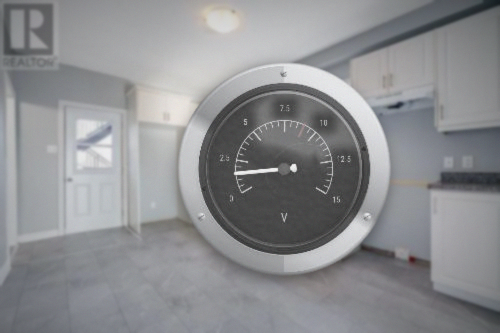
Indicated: 1.5 (V)
